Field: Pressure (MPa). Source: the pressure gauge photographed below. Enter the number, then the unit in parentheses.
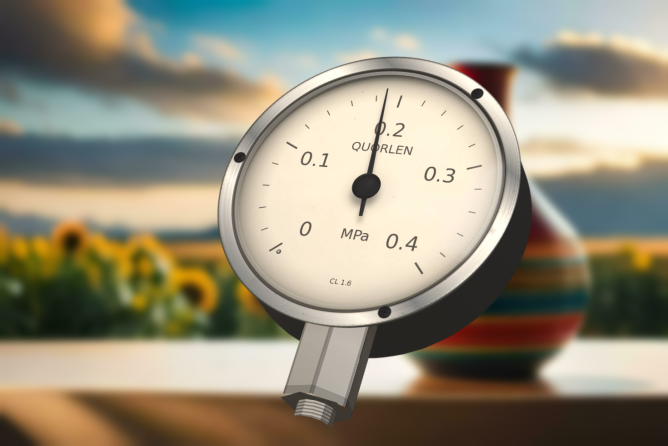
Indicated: 0.19 (MPa)
